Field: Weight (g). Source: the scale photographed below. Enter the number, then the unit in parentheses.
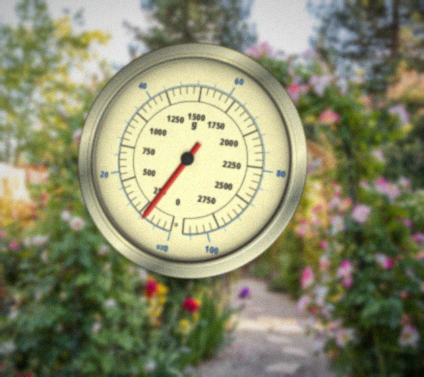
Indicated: 200 (g)
